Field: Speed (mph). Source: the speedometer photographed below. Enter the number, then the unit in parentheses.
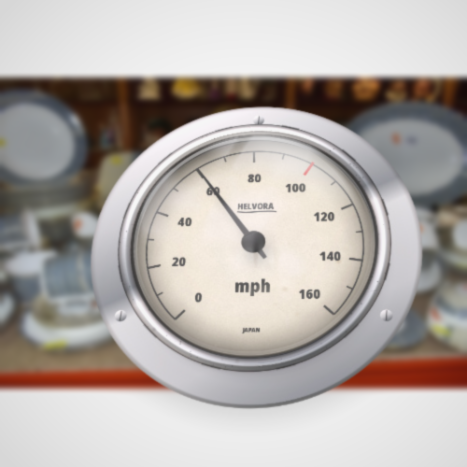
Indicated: 60 (mph)
